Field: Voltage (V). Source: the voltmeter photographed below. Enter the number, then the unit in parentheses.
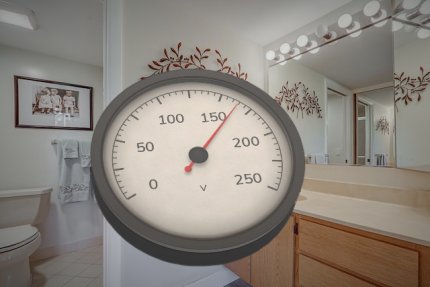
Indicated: 165 (V)
